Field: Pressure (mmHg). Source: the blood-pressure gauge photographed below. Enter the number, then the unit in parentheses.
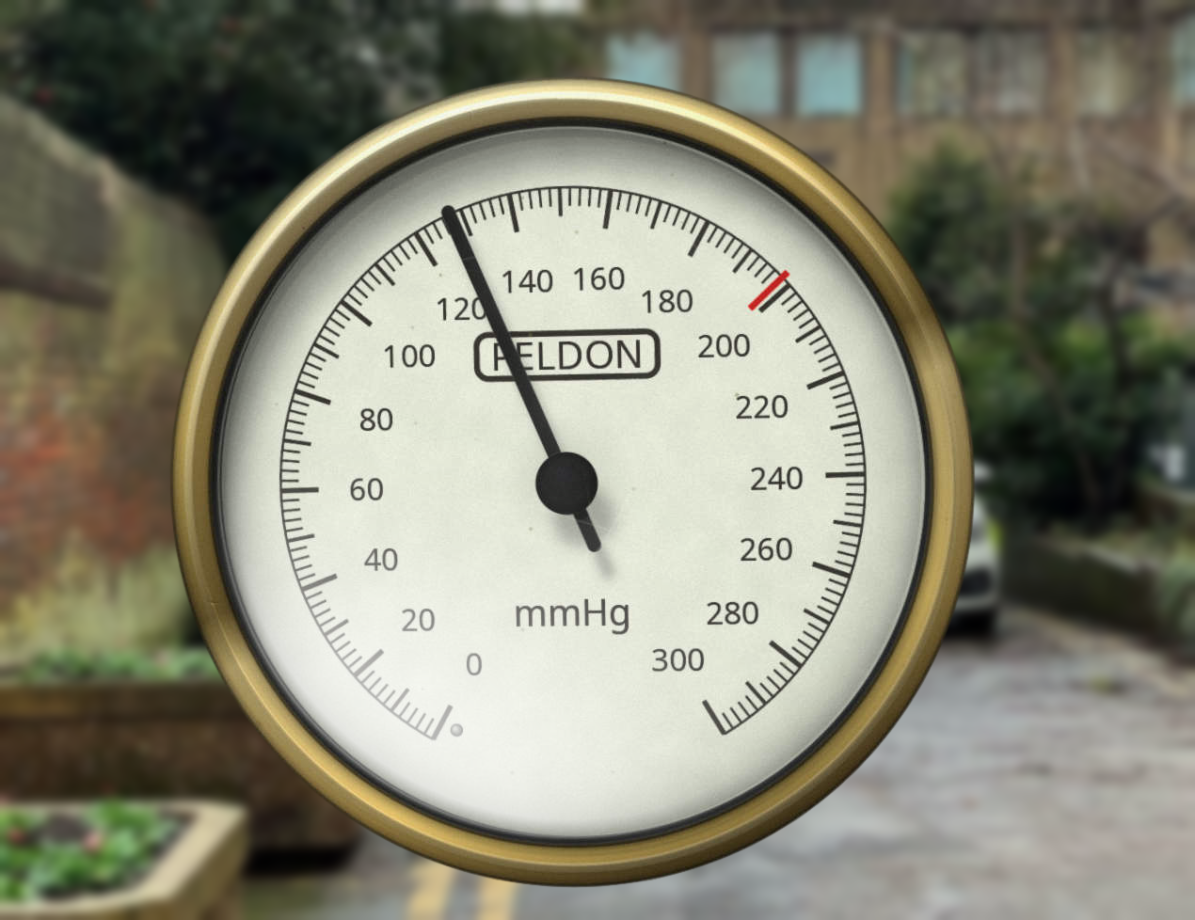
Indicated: 128 (mmHg)
